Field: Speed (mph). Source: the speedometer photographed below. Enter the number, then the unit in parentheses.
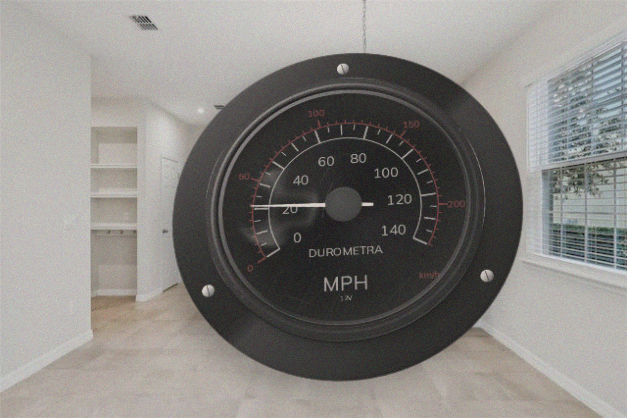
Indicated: 20 (mph)
